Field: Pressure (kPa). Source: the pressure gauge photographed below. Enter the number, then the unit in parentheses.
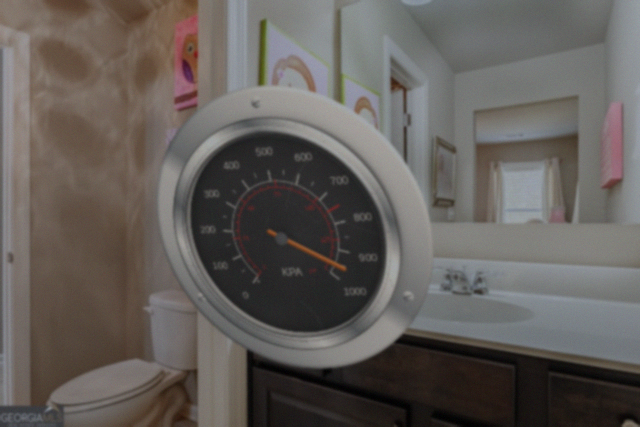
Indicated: 950 (kPa)
